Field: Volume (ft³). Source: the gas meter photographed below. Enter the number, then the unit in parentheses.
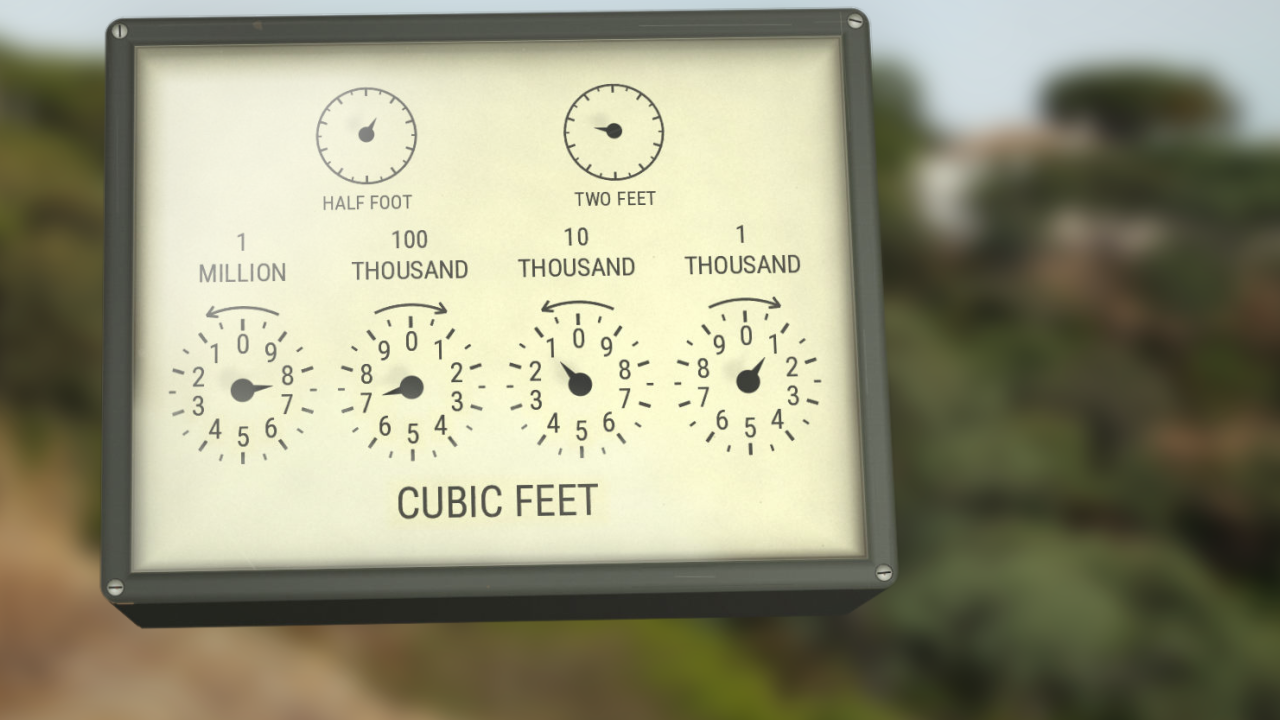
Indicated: 771100 (ft³)
